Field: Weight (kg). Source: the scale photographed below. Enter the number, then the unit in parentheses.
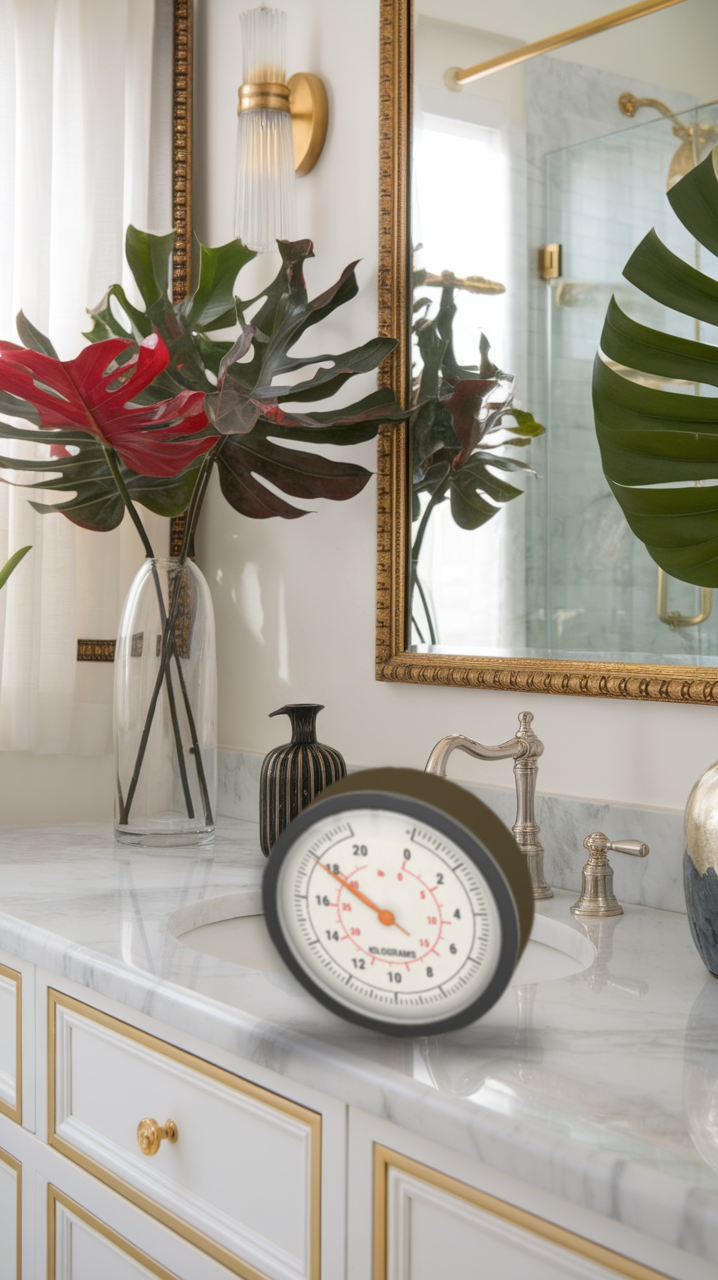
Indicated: 18 (kg)
